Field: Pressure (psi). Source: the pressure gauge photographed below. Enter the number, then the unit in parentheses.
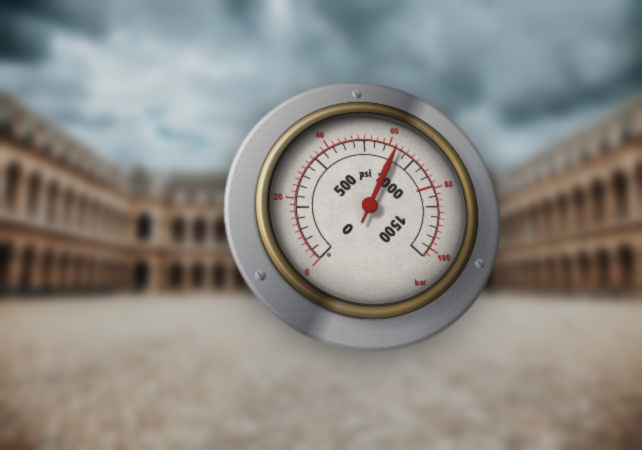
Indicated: 900 (psi)
